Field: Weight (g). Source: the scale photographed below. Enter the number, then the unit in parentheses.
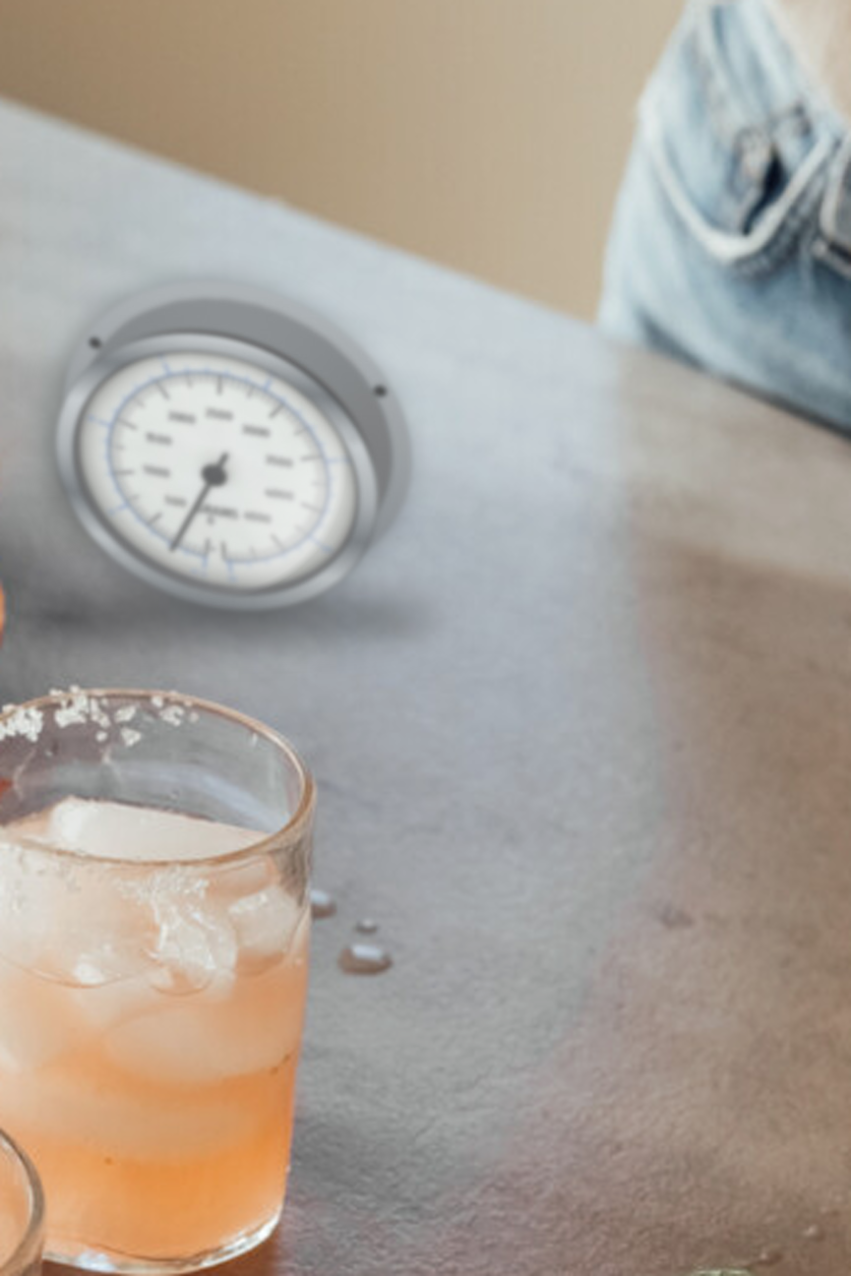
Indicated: 250 (g)
